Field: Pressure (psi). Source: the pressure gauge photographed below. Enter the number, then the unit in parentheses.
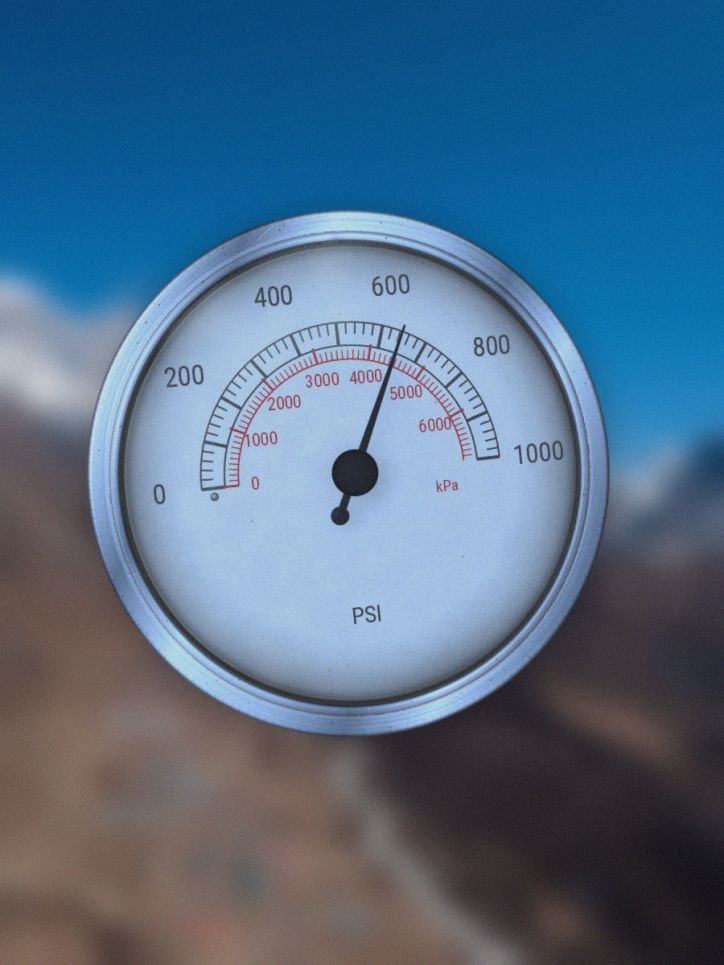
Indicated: 640 (psi)
